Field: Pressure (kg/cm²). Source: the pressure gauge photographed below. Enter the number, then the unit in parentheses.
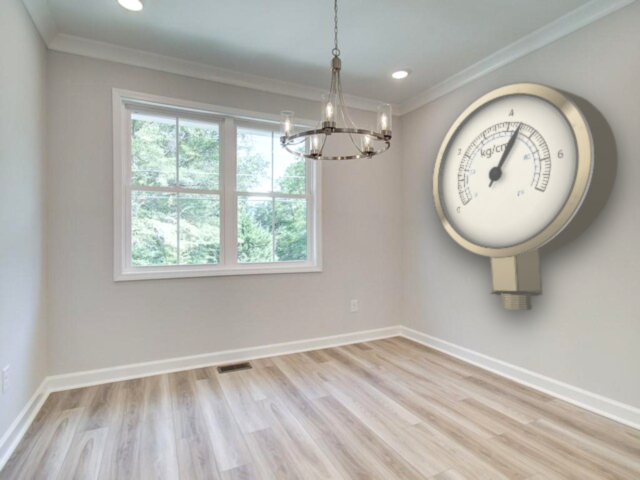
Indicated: 4.5 (kg/cm²)
